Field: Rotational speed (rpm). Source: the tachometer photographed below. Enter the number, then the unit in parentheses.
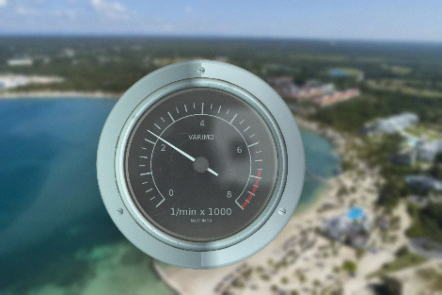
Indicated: 2250 (rpm)
